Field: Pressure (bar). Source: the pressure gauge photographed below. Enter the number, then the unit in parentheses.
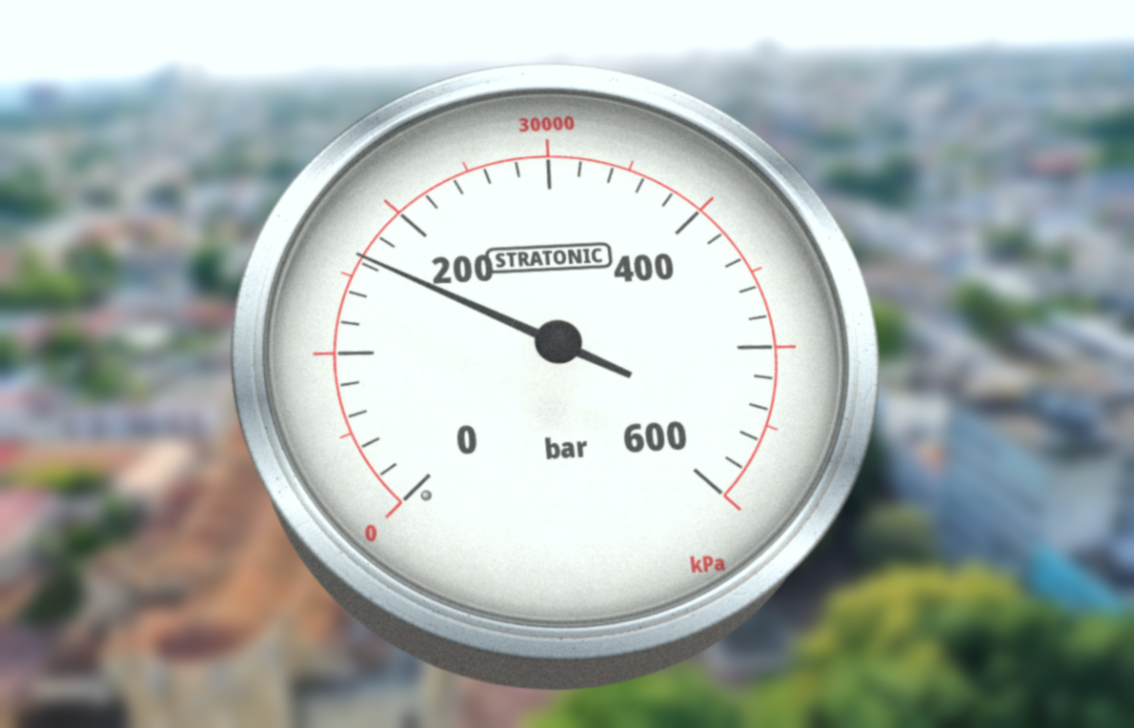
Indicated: 160 (bar)
